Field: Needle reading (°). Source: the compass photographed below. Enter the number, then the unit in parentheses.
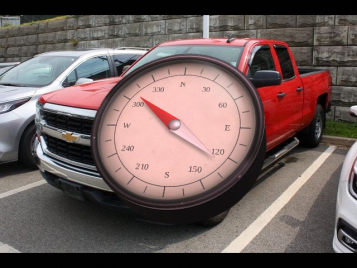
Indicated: 307.5 (°)
